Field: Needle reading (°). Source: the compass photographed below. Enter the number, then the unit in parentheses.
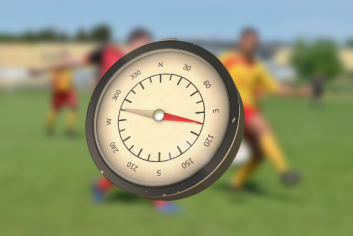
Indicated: 105 (°)
